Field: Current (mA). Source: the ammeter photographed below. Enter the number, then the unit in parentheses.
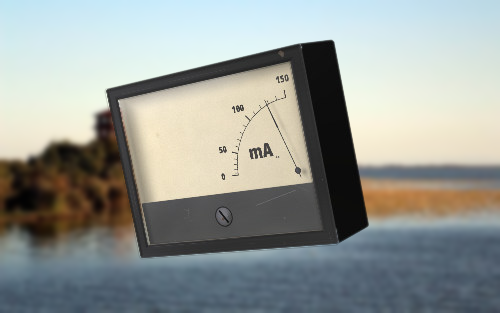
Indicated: 130 (mA)
